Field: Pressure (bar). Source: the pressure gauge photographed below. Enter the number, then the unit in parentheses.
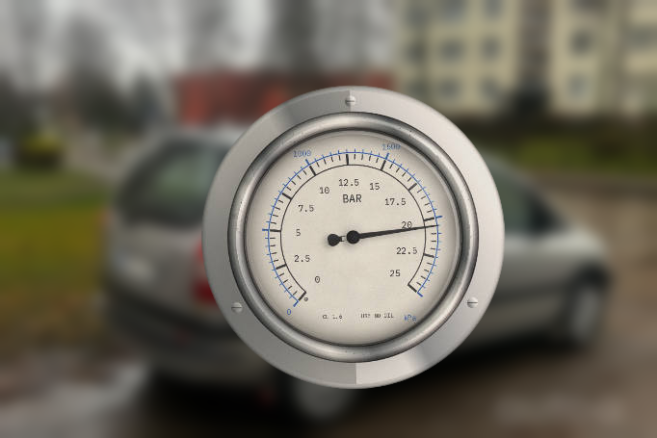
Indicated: 20.5 (bar)
